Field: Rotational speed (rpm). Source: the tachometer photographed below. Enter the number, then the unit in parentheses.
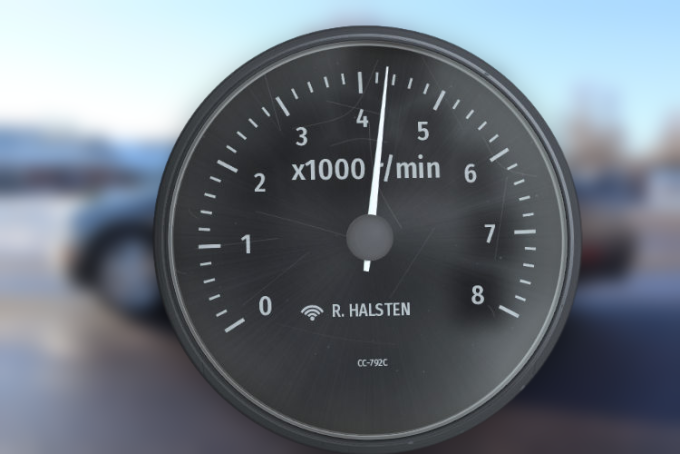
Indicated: 4300 (rpm)
